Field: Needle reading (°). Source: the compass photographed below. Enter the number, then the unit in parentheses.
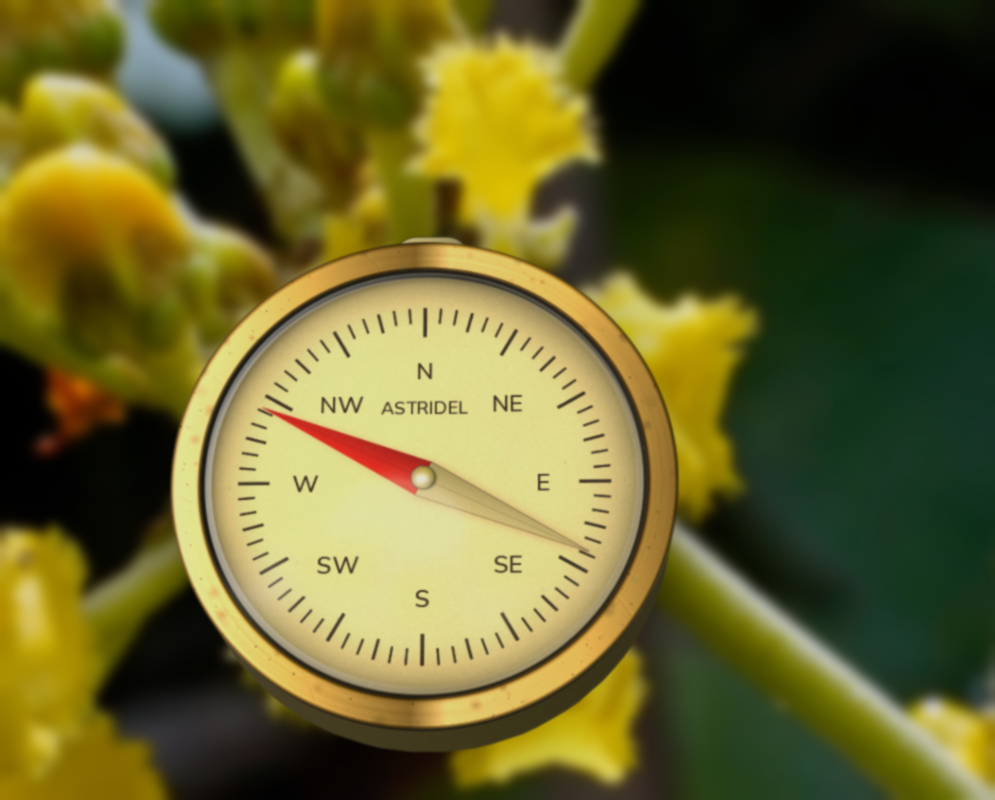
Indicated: 295 (°)
